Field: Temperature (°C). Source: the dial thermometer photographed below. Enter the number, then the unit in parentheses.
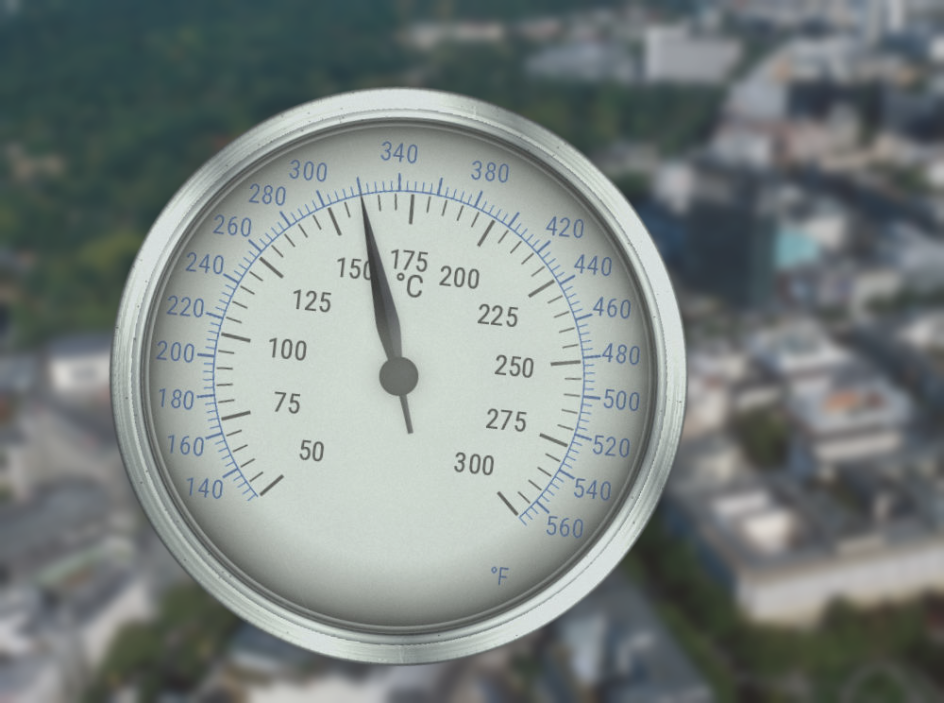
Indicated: 160 (°C)
